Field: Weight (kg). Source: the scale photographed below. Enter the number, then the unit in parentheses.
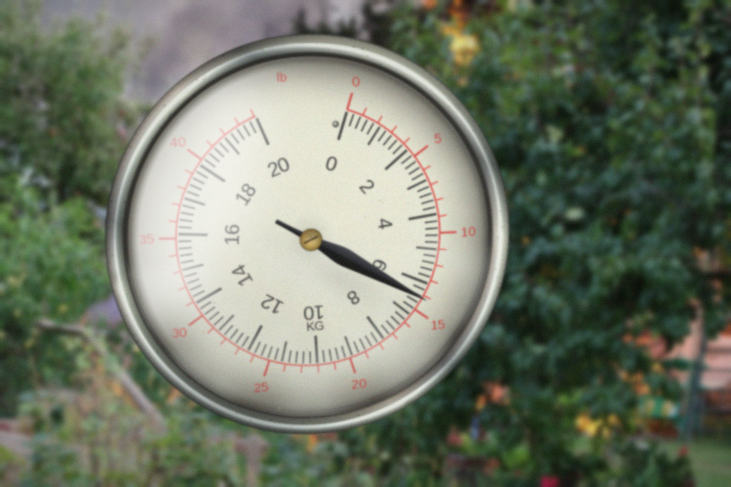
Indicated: 6.4 (kg)
